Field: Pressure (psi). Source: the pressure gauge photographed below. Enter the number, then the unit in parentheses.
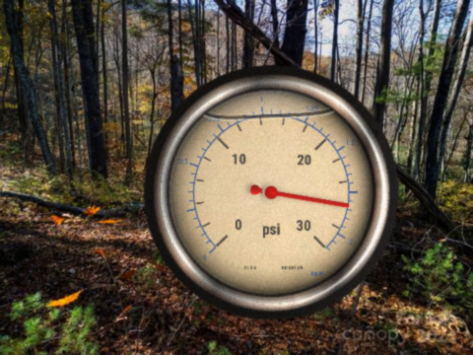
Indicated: 26 (psi)
